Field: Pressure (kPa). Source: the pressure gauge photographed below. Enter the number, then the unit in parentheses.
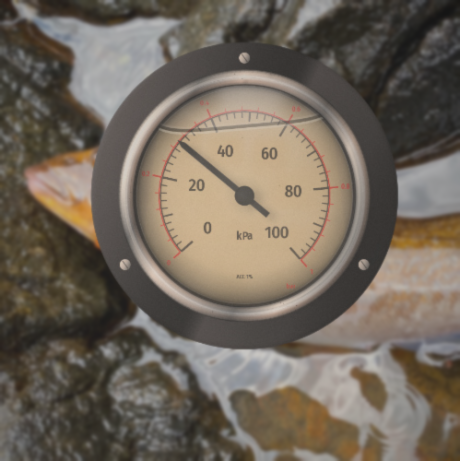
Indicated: 30 (kPa)
